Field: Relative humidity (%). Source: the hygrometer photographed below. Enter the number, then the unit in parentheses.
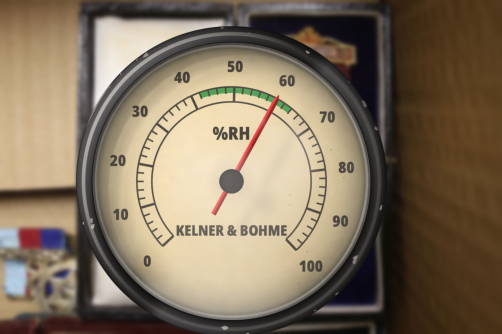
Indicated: 60 (%)
